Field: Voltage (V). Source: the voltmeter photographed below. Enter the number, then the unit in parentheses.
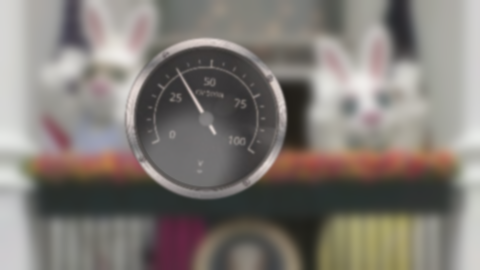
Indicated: 35 (V)
